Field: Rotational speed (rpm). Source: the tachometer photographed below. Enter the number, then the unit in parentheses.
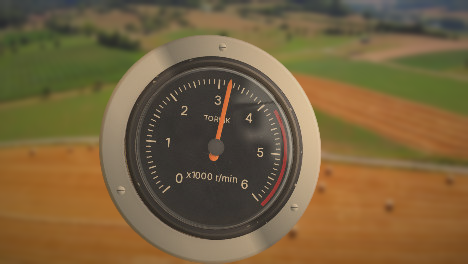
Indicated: 3200 (rpm)
